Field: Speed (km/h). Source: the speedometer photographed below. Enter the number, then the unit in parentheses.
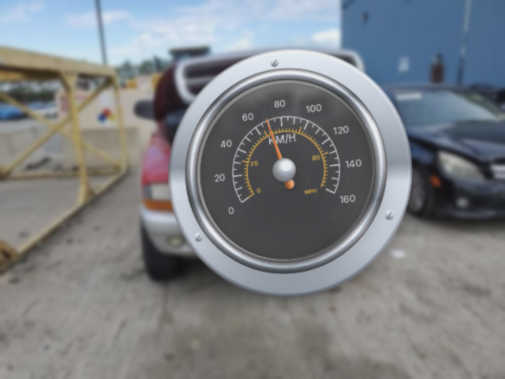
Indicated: 70 (km/h)
